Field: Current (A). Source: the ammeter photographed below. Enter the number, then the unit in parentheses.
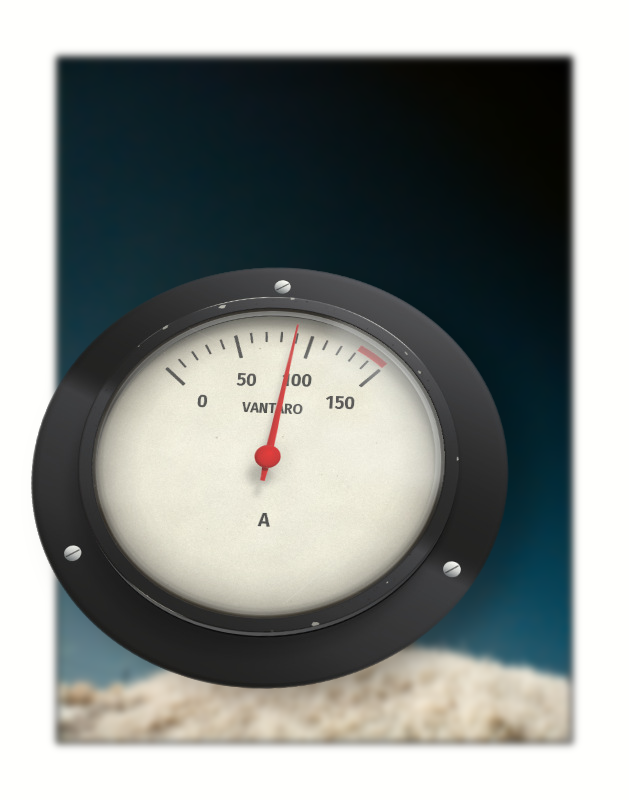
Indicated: 90 (A)
